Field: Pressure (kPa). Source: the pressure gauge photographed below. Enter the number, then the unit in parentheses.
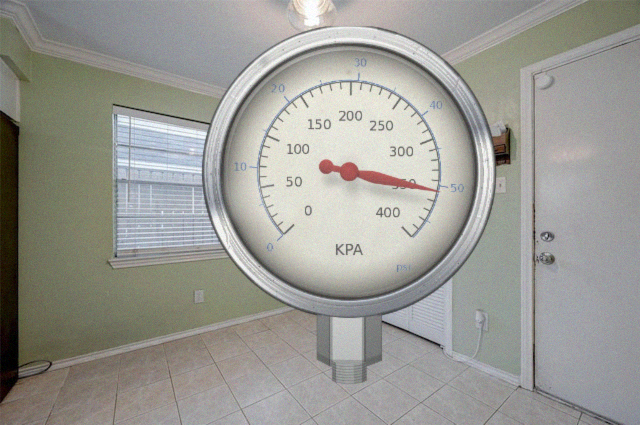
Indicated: 350 (kPa)
